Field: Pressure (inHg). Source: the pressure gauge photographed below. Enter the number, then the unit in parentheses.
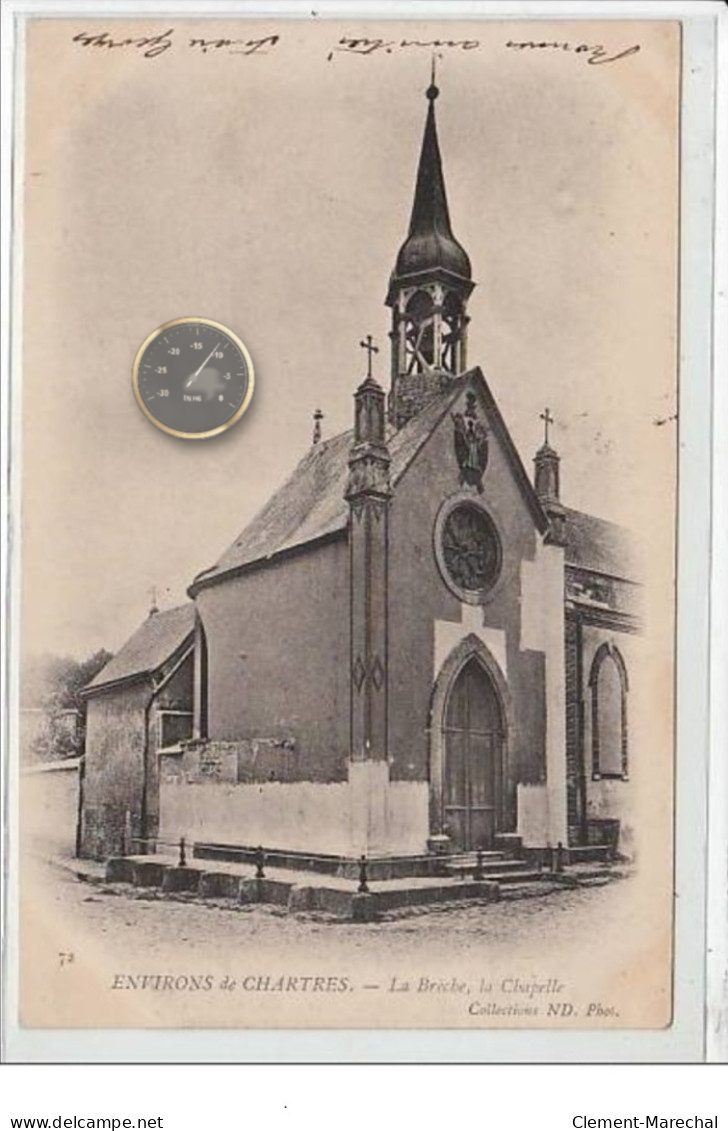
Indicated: -11 (inHg)
